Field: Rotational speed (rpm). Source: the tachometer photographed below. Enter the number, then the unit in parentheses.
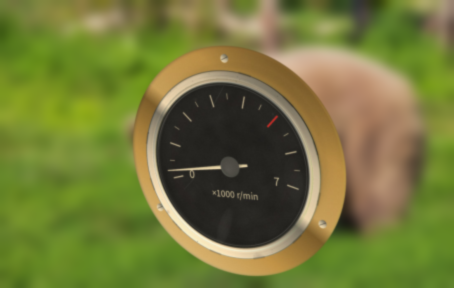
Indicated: 250 (rpm)
